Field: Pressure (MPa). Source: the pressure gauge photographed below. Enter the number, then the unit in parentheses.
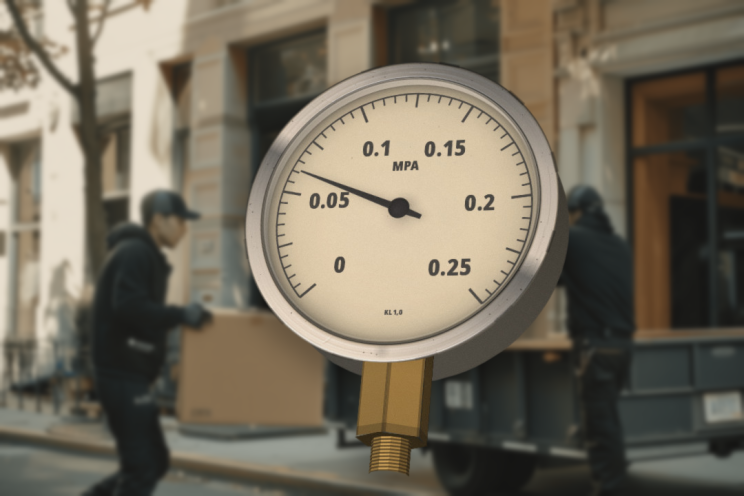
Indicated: 0.06 (MPa)
